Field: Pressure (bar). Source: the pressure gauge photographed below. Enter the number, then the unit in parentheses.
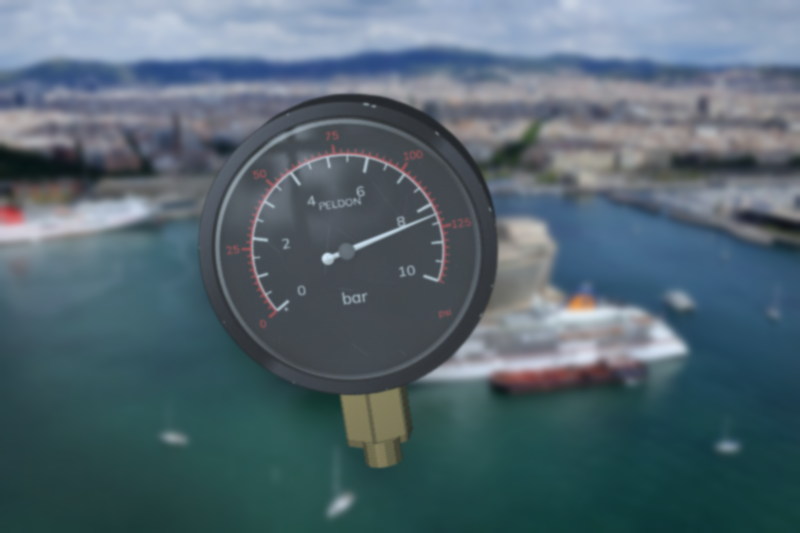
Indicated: 8.25 (bar)
